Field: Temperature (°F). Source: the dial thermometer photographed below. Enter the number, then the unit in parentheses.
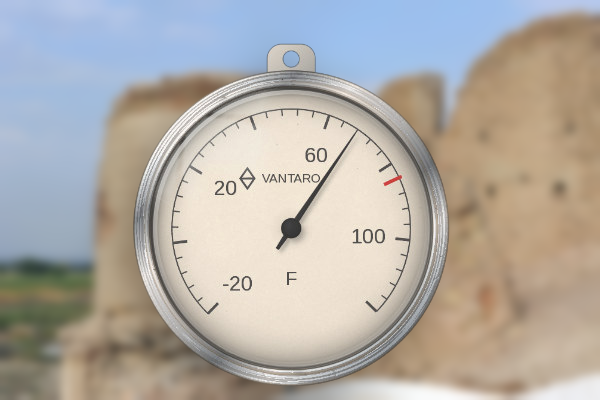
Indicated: 68 (°F)
